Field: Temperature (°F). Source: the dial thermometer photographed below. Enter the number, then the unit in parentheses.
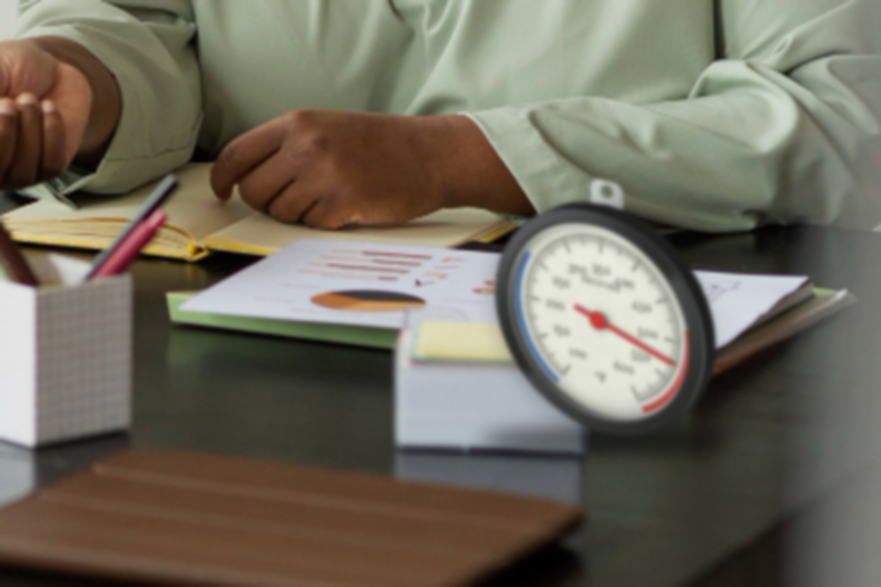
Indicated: 525 (°F)
